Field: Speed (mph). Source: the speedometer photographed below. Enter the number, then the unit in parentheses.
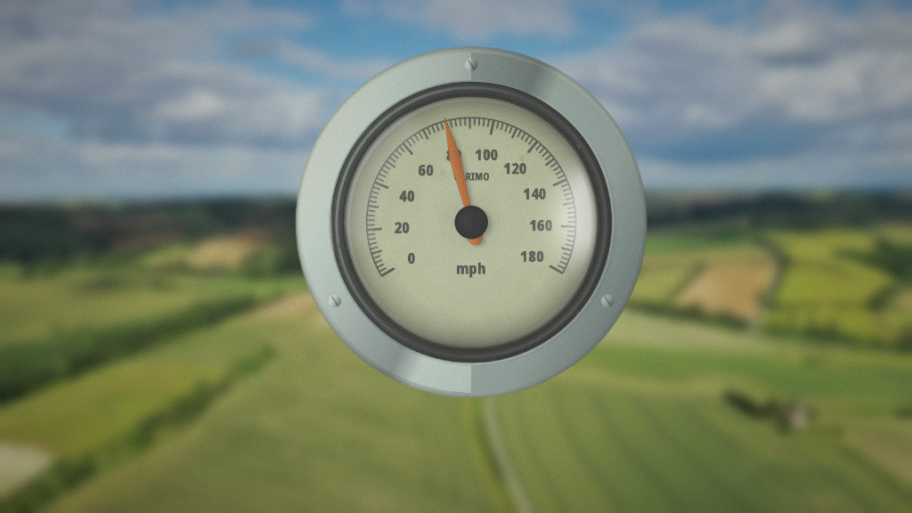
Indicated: 80 (mph)
